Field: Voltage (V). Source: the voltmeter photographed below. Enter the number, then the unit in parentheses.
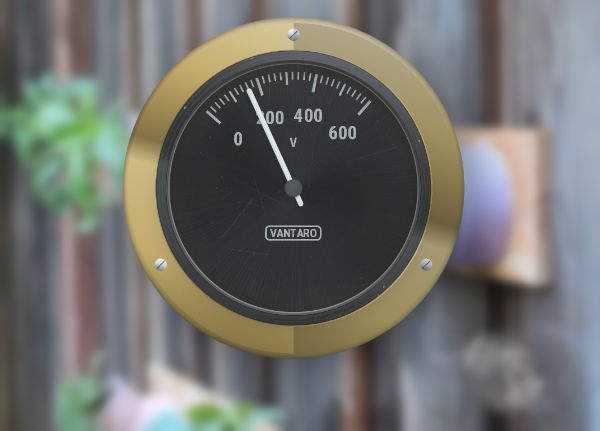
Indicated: 160 (V)
